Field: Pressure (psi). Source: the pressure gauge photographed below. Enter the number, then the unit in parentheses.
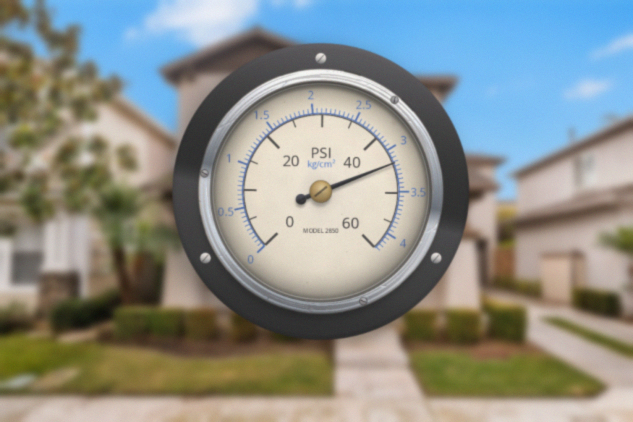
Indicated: 45 (psi)
